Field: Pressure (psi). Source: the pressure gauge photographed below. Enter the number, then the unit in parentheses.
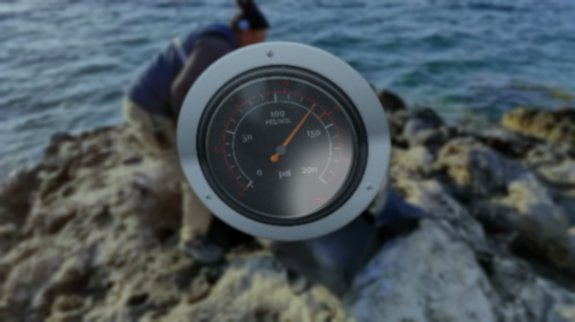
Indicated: 130 (psi)
